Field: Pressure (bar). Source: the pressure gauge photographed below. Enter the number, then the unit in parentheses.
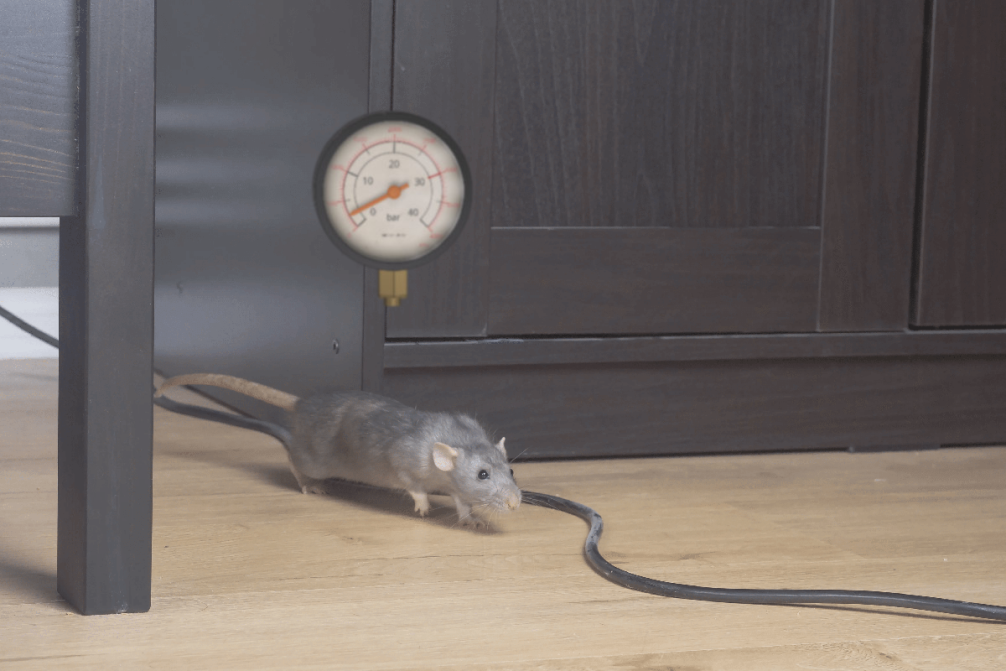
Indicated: 2.5 (bar)
